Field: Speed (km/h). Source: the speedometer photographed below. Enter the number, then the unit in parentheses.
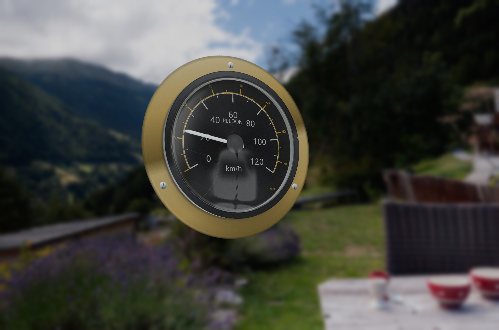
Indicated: 20 (km/h)
